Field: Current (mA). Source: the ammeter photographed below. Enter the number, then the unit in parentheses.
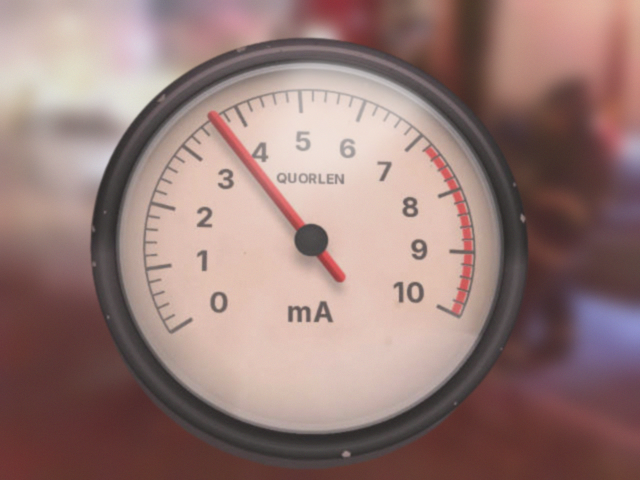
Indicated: 3.6 (mA)
